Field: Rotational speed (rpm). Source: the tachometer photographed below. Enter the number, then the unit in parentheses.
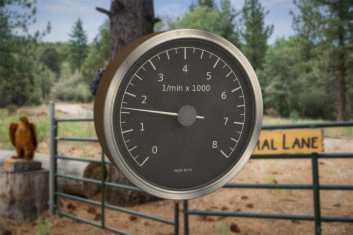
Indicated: 1625 (rpm)
